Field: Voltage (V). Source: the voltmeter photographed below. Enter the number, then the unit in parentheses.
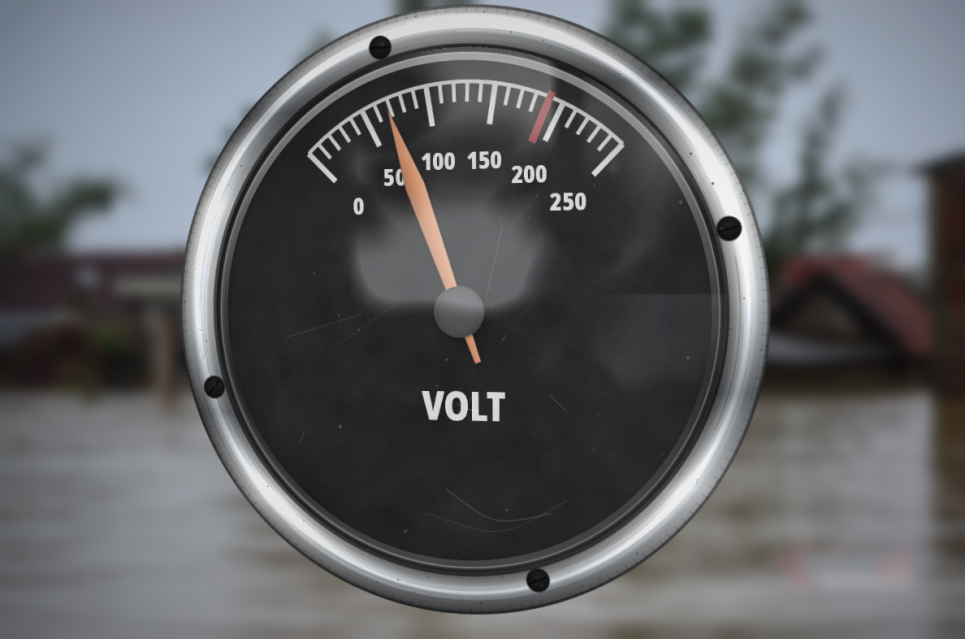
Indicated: 70 (V)
